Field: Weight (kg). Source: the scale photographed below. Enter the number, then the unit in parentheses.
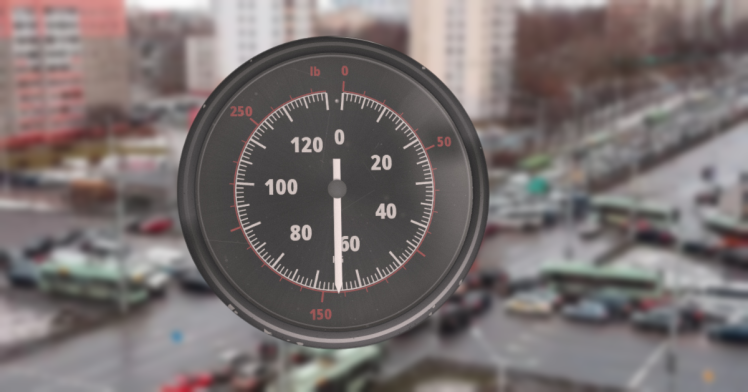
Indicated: 65 (kg)
